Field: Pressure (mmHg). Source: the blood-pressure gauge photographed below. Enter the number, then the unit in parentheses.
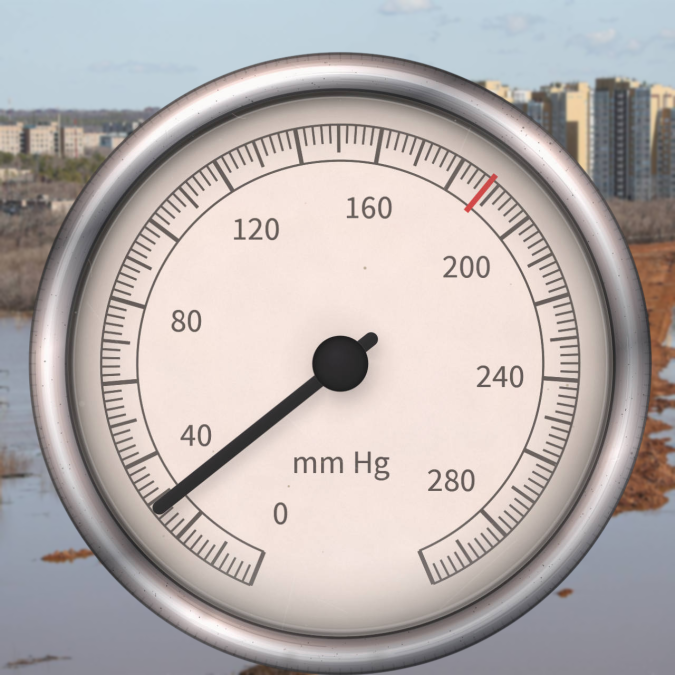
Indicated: 28 (mmHg)
